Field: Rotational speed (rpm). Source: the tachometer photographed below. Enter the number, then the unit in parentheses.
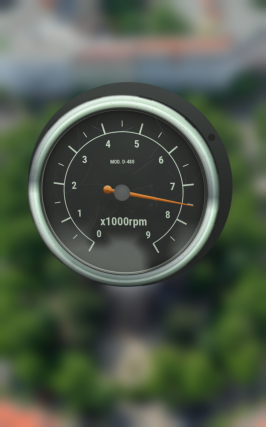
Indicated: 7500 (rpm)
